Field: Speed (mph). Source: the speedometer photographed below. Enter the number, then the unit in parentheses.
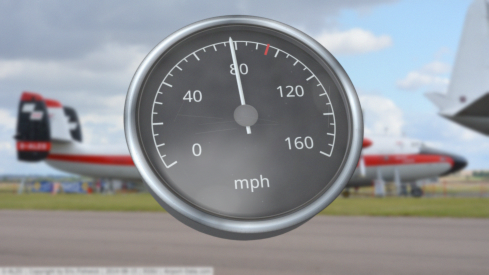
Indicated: 77.5 (mph)
